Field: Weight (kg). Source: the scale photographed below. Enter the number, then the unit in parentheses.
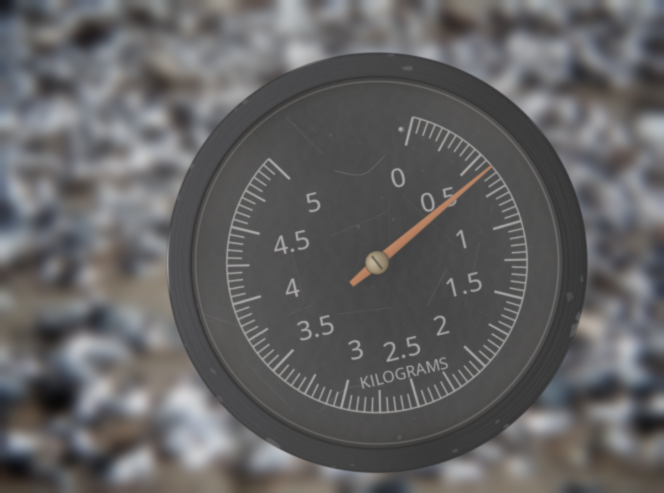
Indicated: 0.6 (kg)
